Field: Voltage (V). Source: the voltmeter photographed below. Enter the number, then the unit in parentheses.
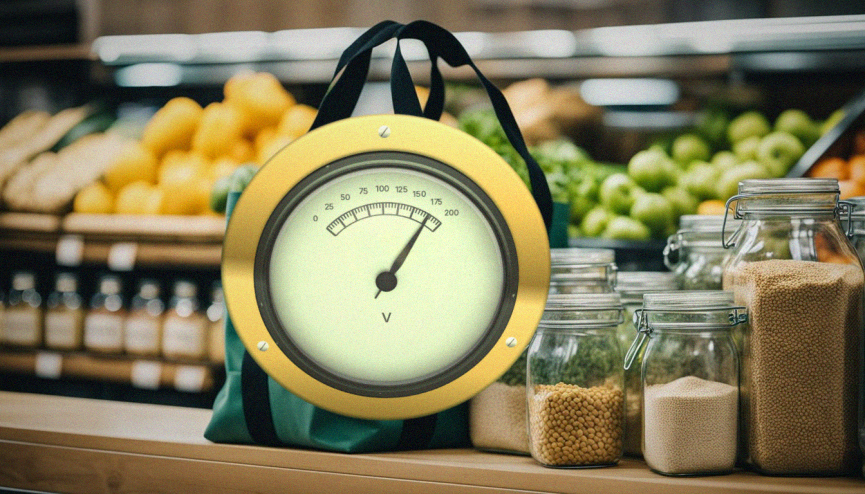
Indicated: 175 (V)
